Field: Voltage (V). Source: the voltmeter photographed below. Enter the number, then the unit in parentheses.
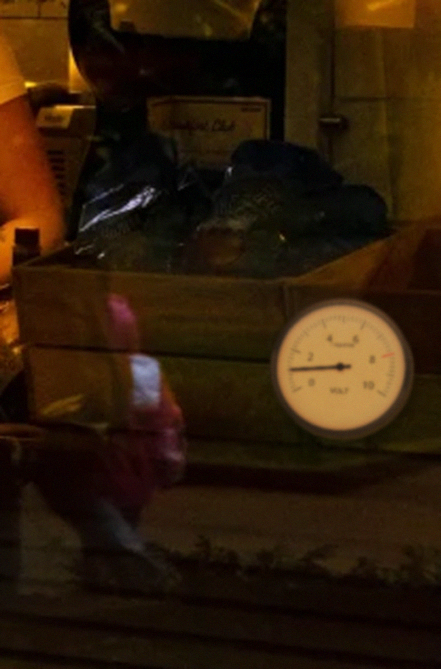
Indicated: 1 (V)
